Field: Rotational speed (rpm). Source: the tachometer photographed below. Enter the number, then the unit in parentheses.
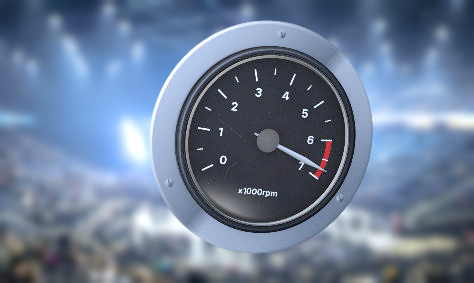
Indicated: 6750 (rpm)
